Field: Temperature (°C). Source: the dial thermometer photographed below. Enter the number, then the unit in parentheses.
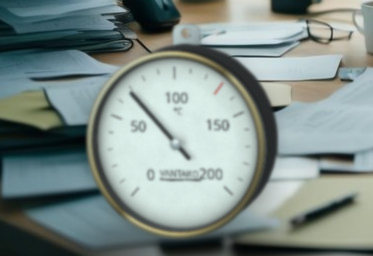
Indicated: 70 (°C)
